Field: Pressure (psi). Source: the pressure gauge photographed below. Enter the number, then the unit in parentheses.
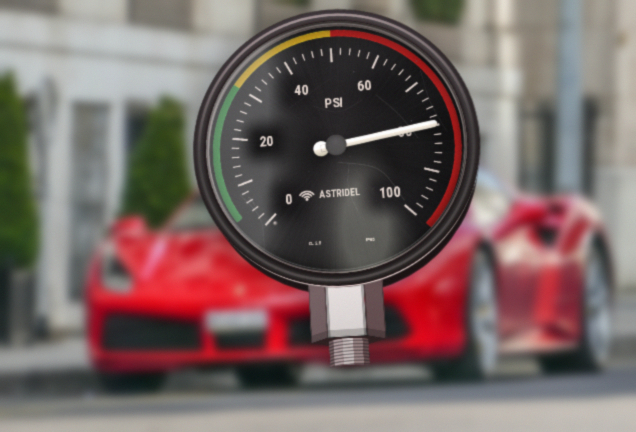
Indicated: 80 (psi)
